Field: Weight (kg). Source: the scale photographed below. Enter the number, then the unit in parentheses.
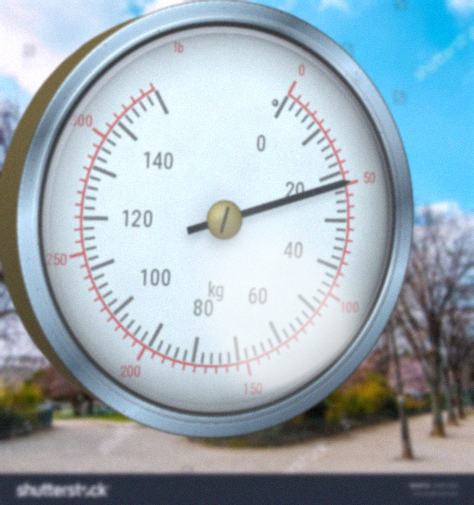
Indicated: 22 (kg)
